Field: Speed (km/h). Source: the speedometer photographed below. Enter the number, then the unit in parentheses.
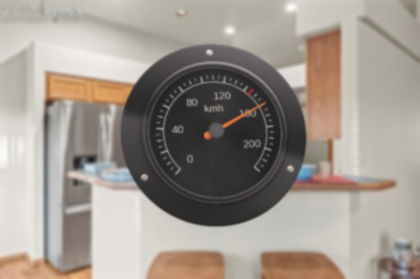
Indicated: 160 (km/h)
